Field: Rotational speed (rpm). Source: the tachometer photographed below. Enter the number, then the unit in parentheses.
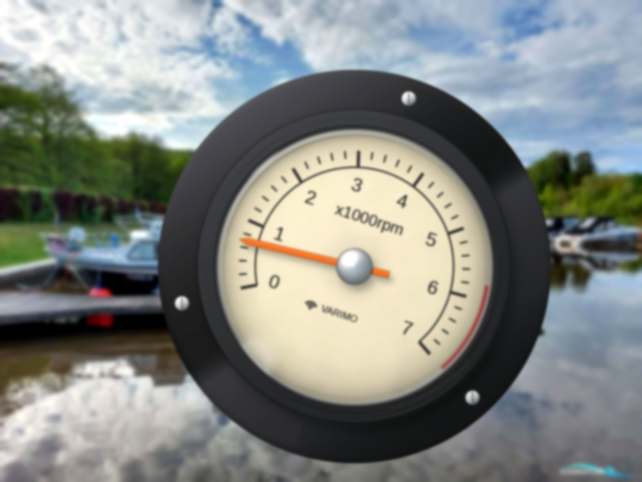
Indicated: 700 (rpm)
